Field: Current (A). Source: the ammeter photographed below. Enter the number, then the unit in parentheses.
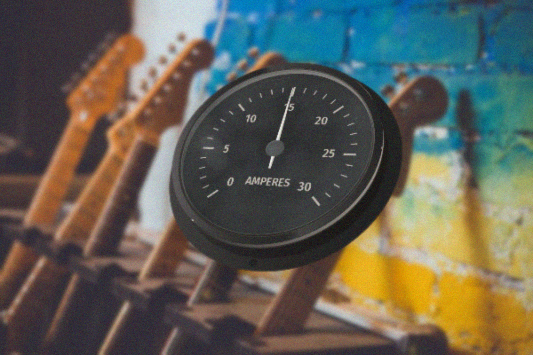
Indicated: 15 (A)
